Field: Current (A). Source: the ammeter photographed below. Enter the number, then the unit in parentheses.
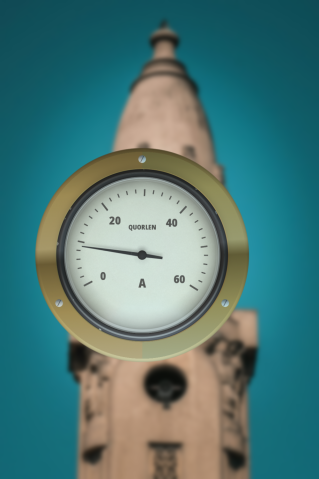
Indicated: 9 (A)
